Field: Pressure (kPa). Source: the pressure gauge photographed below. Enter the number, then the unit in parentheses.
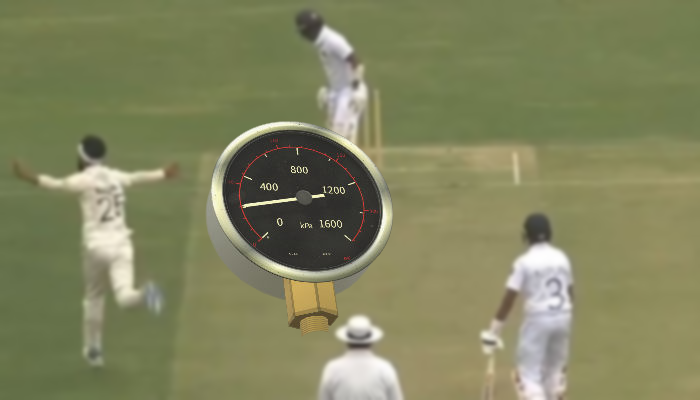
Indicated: 200 (kPa)
